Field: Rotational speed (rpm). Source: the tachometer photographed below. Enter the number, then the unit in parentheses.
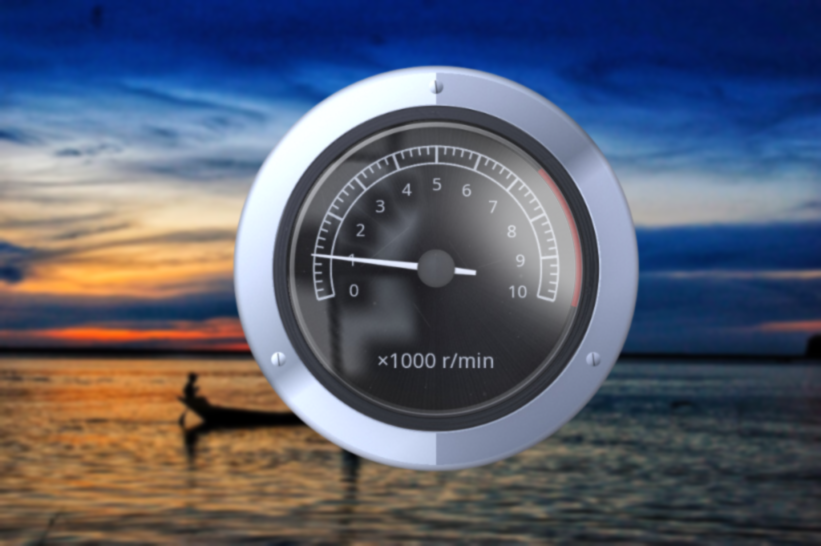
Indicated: 1000 (rpm)
